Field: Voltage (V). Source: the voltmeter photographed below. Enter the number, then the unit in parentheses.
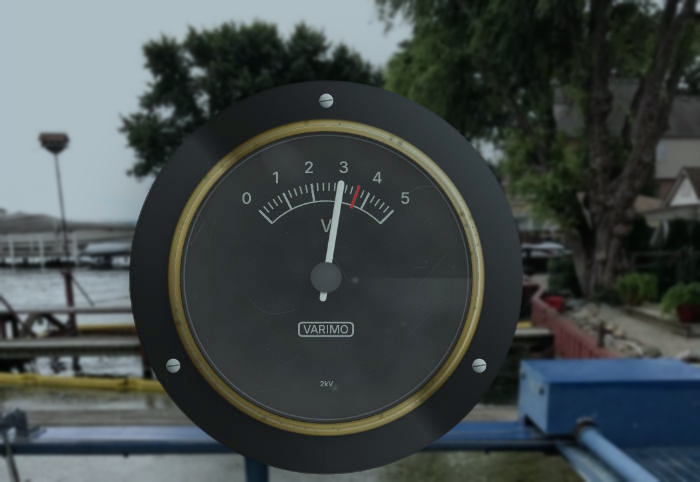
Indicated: 3 (V)
